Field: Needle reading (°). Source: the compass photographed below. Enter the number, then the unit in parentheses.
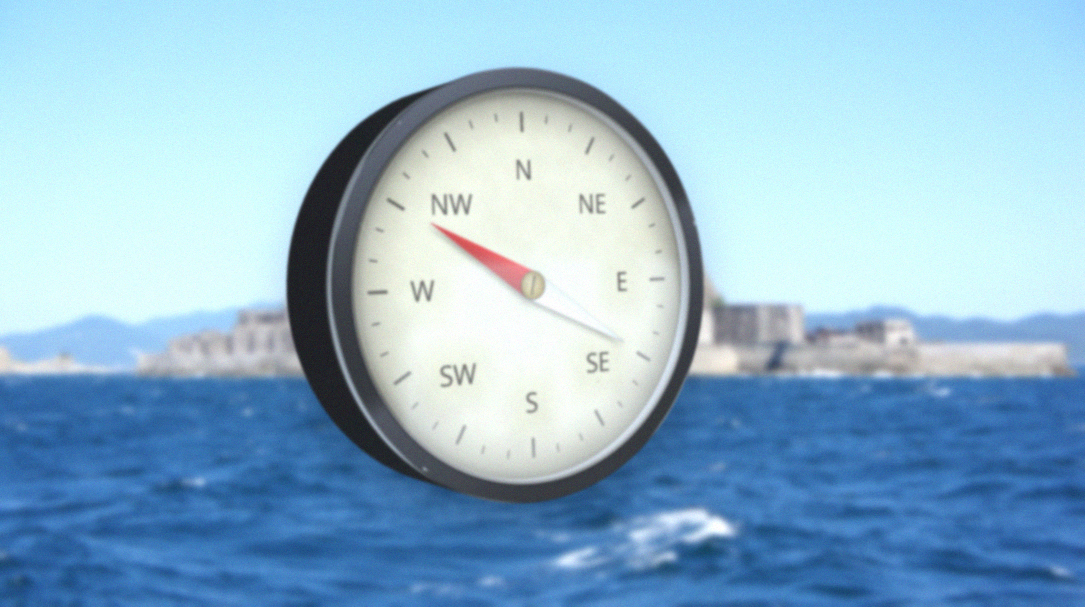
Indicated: 300 (°)
